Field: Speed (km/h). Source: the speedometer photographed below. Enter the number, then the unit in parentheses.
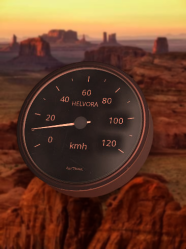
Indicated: 10 (km/h)
